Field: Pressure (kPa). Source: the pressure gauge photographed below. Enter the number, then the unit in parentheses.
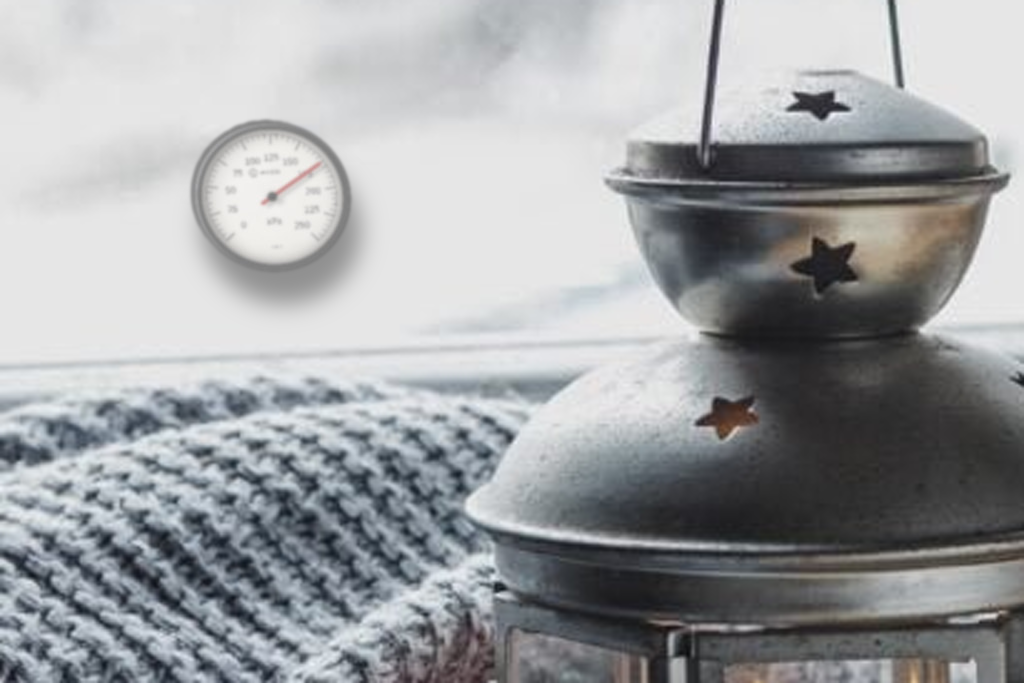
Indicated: 175 (kPa)
